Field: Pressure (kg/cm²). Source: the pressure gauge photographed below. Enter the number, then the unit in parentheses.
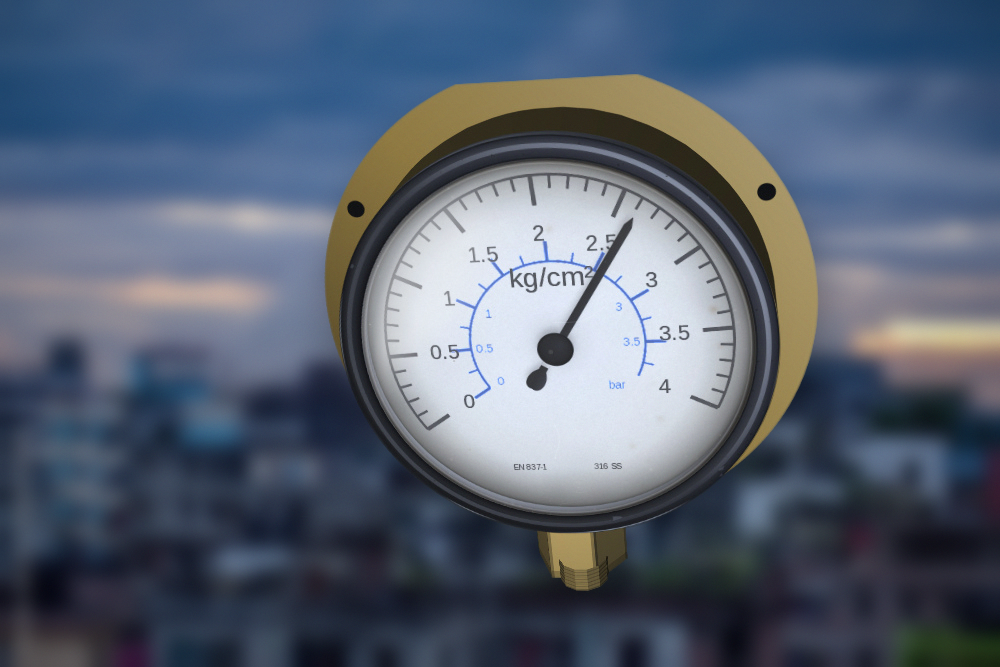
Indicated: 2.6 (kg/cm²)
